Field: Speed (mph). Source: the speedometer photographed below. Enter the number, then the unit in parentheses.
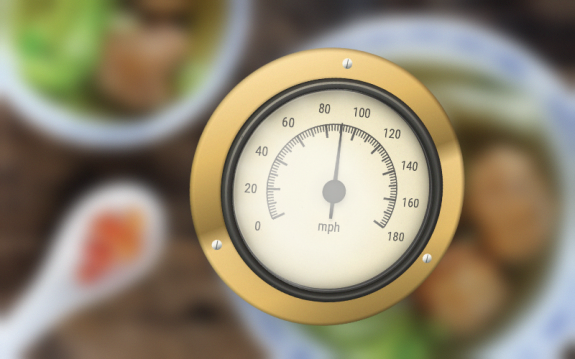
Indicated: 90 (mph)
